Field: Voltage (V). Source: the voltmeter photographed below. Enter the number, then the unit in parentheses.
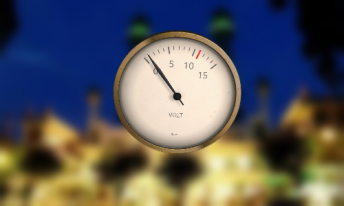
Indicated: 1 (V)
